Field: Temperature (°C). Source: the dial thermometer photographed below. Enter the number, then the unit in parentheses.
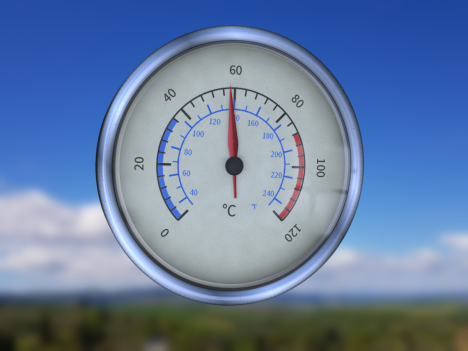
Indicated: 58 (°C)
